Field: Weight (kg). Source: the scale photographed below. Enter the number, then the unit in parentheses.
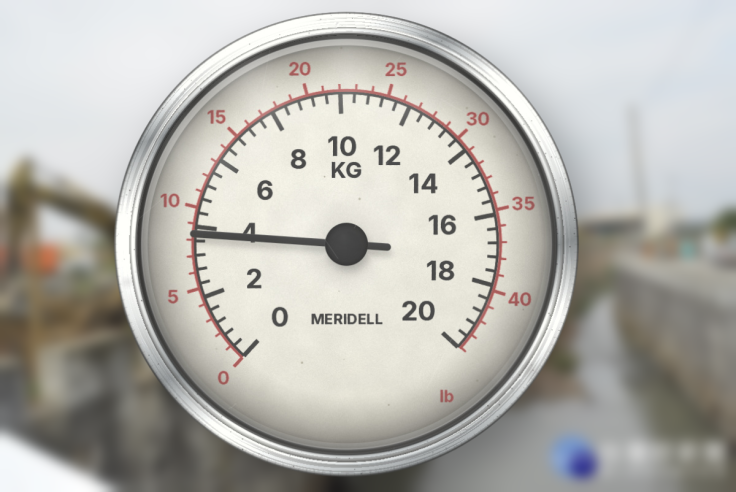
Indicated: 3.8 (kg)
